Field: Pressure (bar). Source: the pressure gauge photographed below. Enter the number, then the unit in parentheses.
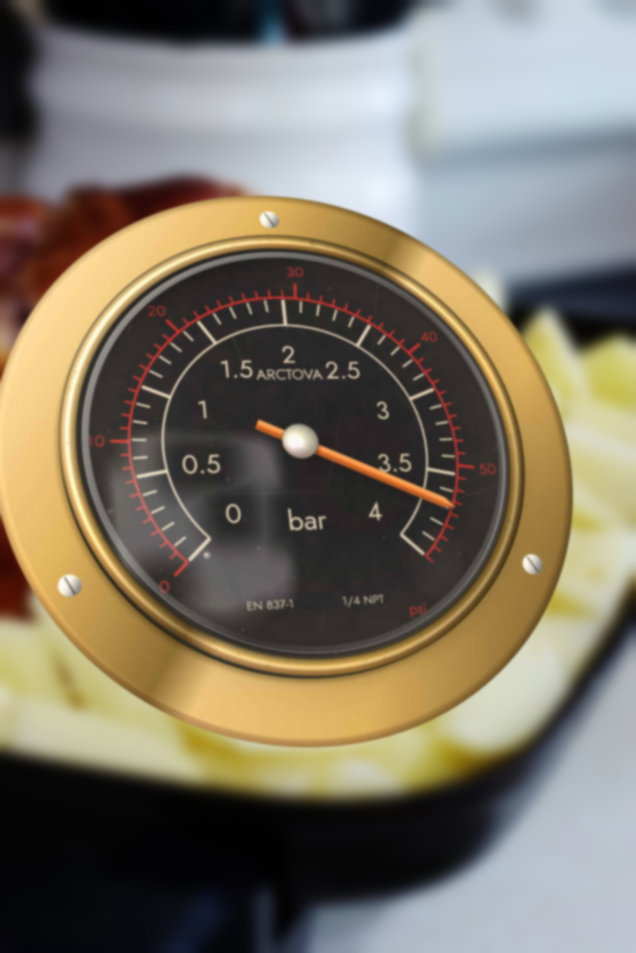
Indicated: 3.7 (bar)
